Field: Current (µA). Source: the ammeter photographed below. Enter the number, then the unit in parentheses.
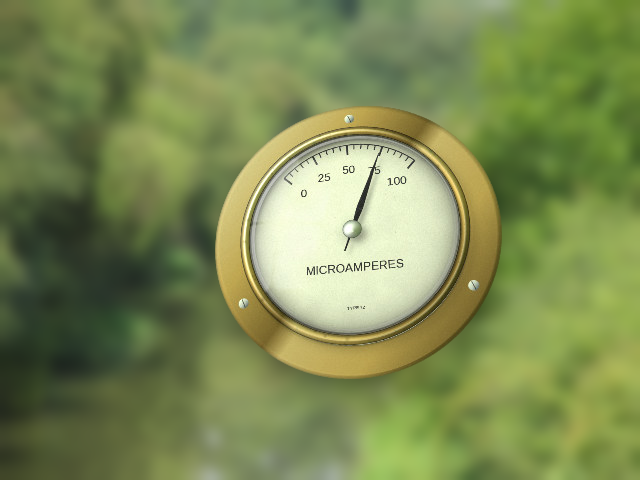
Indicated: 75 (µA)
